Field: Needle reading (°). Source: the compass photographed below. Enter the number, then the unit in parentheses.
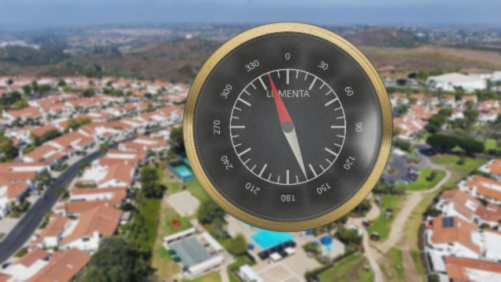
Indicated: 340 (°)
